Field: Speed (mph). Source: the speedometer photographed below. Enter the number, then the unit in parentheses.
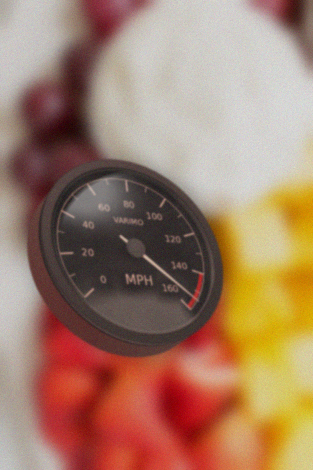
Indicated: 155 (mph)
